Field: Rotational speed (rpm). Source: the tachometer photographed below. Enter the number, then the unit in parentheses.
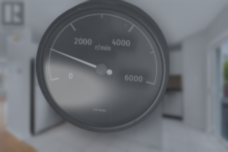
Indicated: 1000 (rpm)
